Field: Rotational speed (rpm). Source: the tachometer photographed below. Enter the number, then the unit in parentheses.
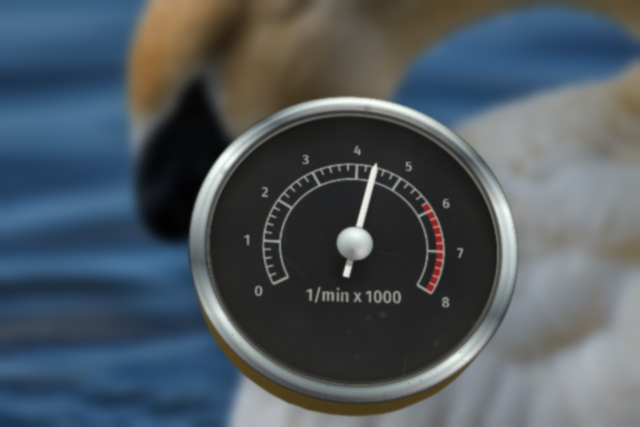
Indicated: 4400 (rpm)
